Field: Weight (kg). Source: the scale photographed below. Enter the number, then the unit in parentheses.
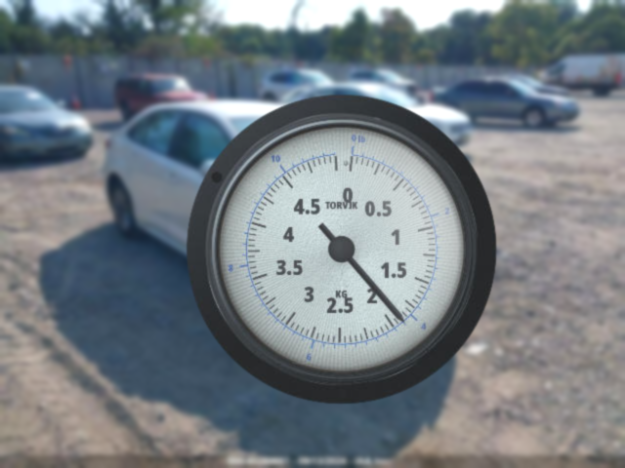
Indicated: 1.9 (kg)
